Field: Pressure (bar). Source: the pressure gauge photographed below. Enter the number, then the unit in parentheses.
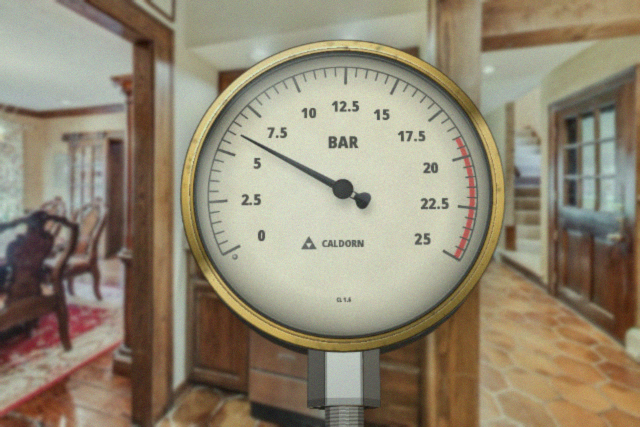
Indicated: 6 (bar)
